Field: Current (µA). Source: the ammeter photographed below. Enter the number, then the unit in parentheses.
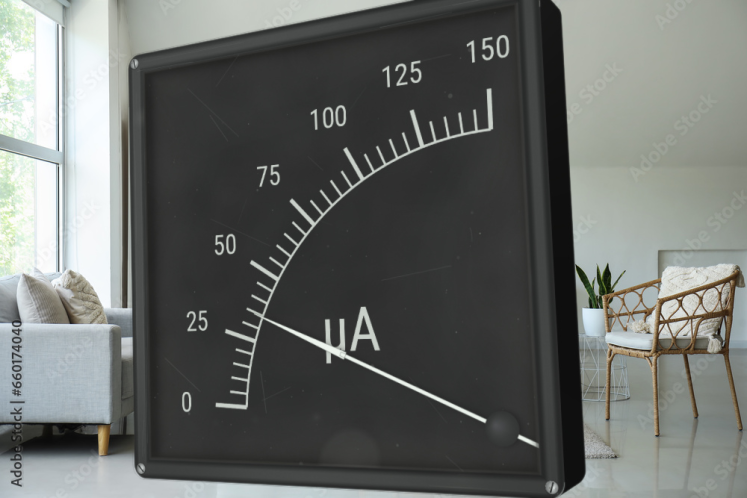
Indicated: 35 (µA)
